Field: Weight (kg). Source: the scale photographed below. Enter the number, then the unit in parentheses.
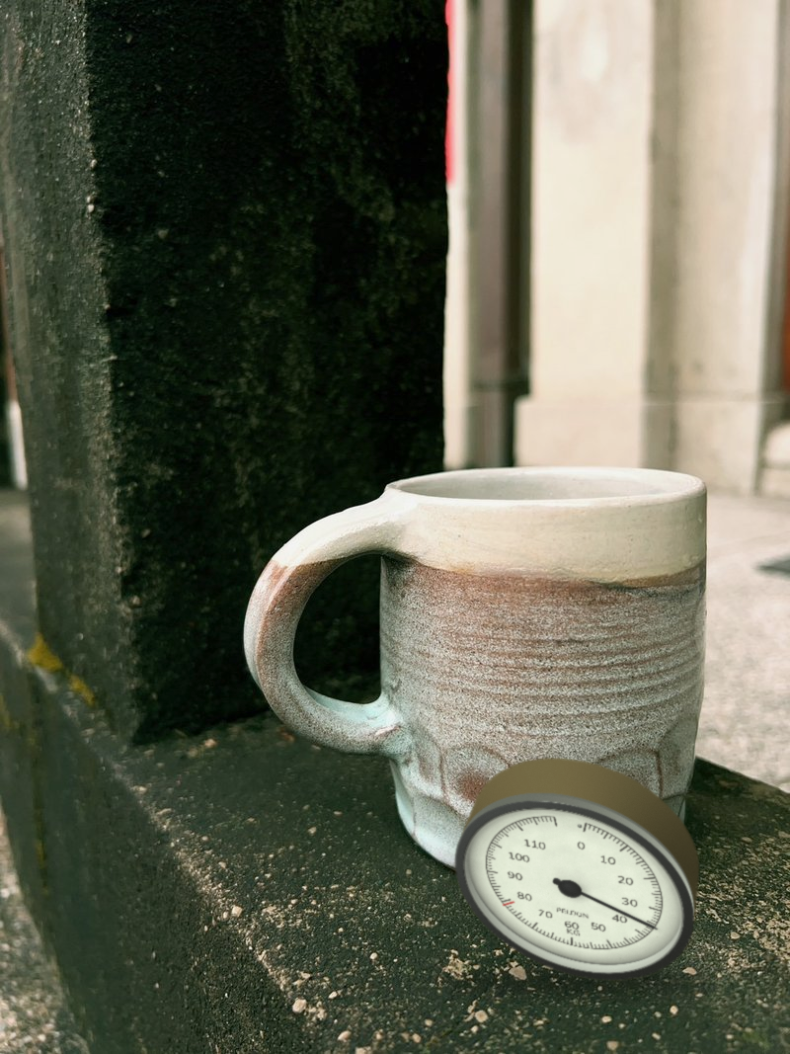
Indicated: 35 (kg)
